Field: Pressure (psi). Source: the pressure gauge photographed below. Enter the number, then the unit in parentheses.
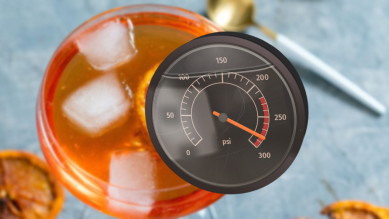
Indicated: 280 (psi)
